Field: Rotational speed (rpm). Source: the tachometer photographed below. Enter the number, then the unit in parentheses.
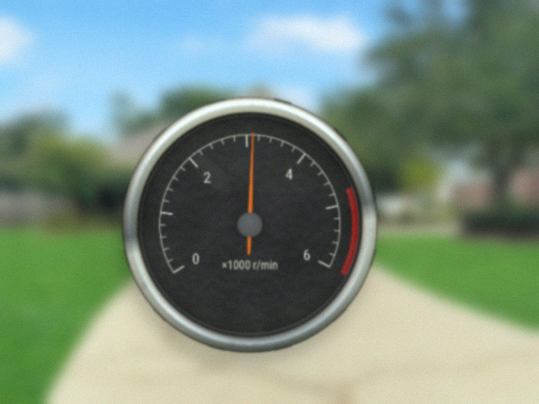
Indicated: 3100 (rpm)
